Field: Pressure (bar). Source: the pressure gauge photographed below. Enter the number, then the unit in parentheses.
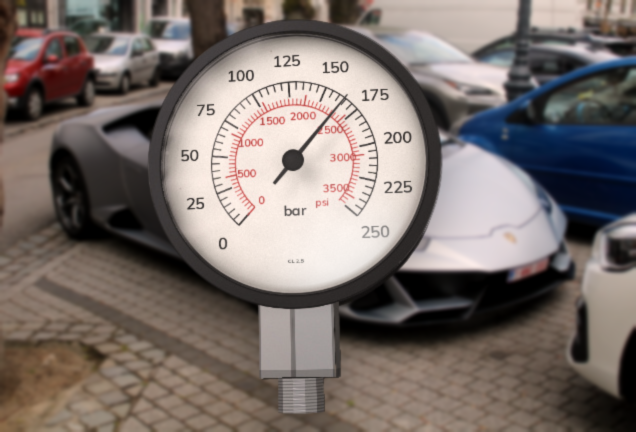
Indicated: 165 (bar)
